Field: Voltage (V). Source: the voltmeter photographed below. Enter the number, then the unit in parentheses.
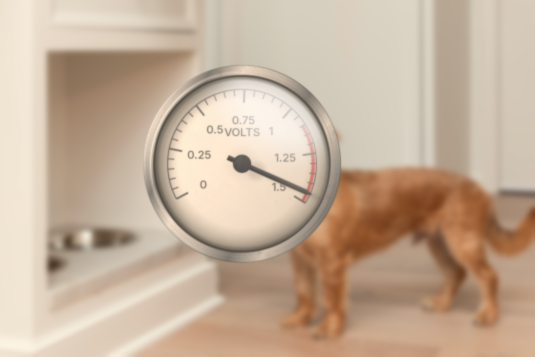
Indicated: 1.45 (V)
